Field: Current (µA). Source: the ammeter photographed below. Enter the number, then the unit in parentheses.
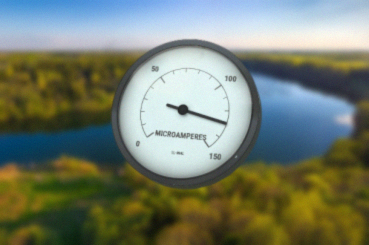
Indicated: 130 (µA)
